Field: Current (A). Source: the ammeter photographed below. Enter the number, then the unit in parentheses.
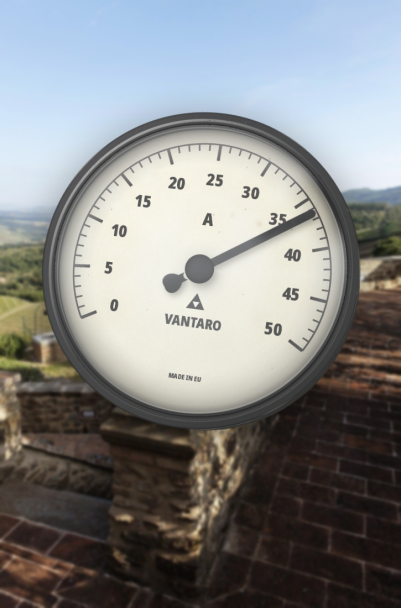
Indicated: 36.5 (A)
